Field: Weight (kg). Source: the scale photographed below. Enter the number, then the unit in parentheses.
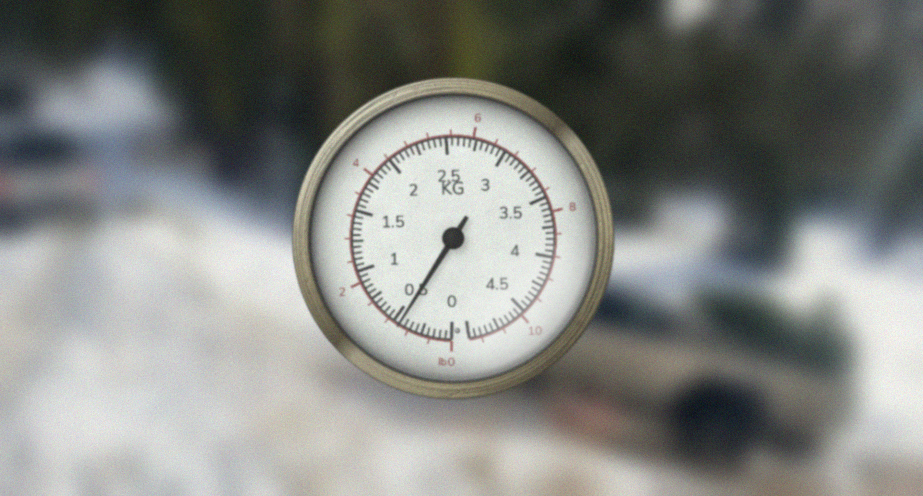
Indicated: 0.45 (kg)
